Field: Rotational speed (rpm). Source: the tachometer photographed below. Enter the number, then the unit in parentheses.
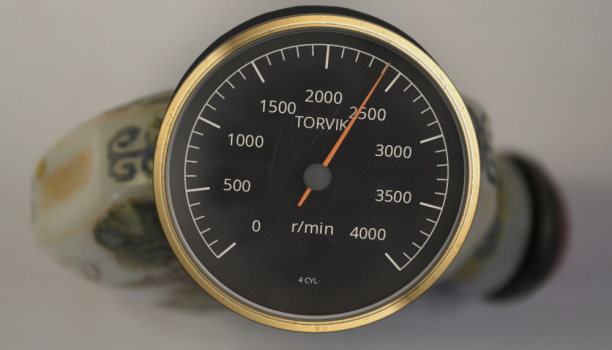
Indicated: 2400 (rpm)
